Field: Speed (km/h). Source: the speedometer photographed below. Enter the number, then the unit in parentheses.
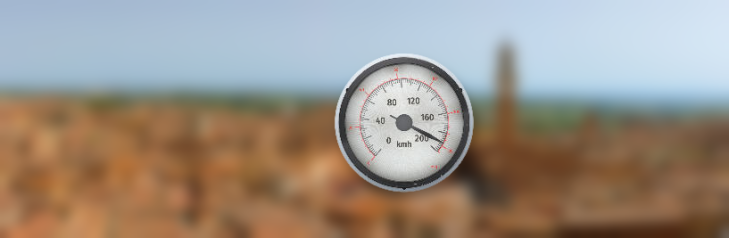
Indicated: 190 (km/h)
